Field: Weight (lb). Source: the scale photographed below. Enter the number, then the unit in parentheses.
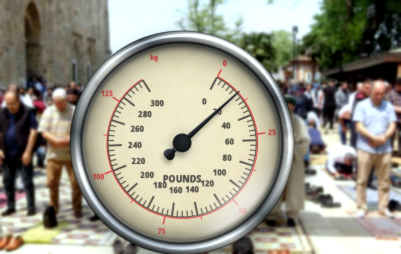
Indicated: 20 (lb)
